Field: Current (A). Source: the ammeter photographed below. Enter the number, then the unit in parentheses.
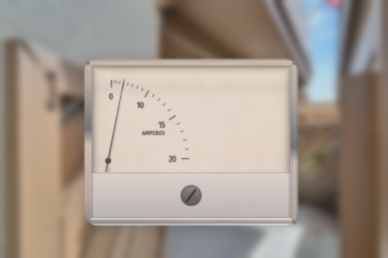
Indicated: 5 (A)
